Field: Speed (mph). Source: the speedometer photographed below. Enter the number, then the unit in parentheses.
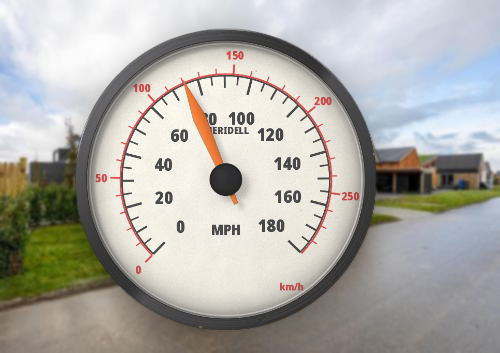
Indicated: 75 (mph)
